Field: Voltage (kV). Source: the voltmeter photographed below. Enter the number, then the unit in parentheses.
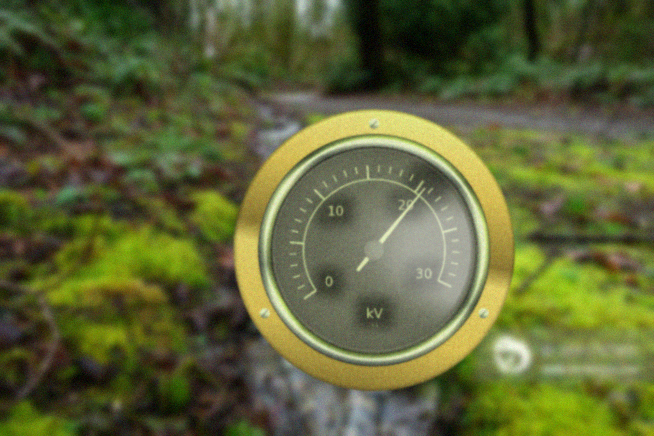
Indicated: 20.5 (kV)
